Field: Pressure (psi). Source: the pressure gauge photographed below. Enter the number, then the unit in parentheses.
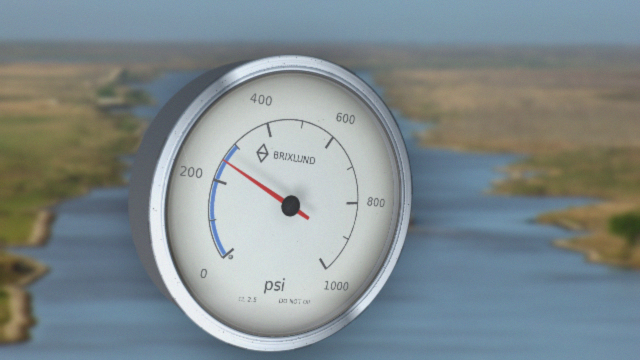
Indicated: 250 (psi)
